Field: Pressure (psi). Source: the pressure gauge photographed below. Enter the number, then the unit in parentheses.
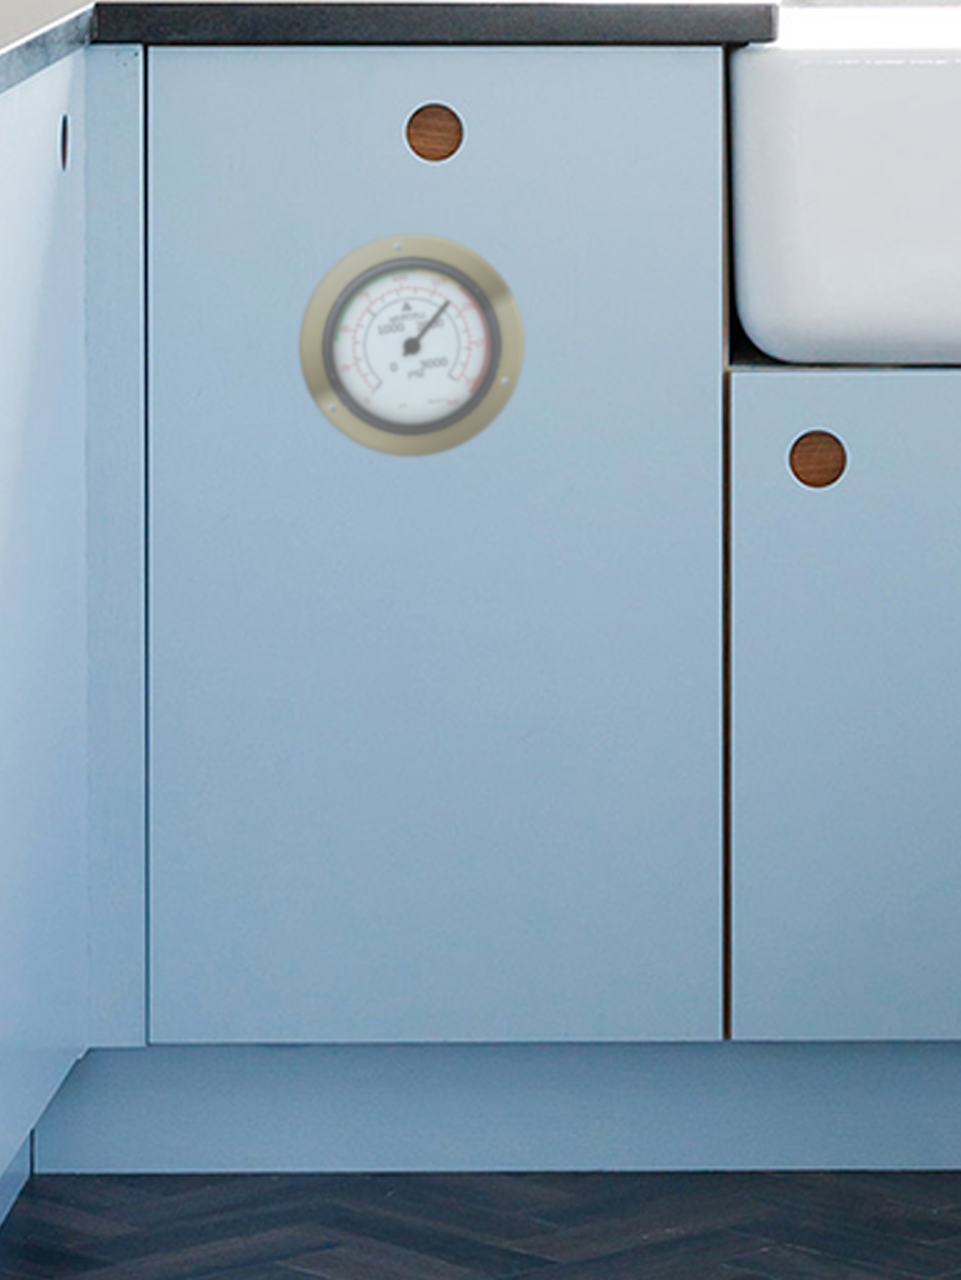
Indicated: 2000 (psi)
